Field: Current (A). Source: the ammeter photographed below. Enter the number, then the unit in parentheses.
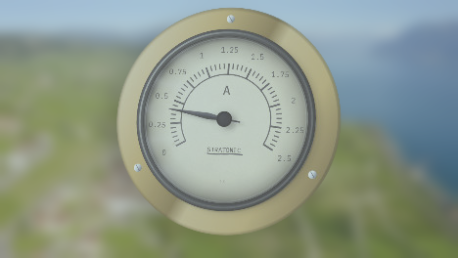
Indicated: 0.4 (A)
